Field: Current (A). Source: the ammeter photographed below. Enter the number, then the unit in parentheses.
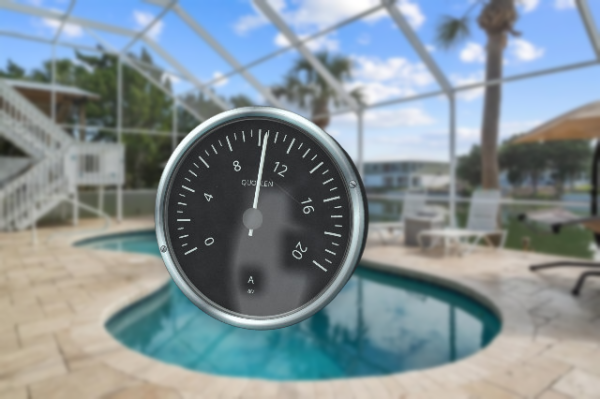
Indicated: 10.5 (A)
